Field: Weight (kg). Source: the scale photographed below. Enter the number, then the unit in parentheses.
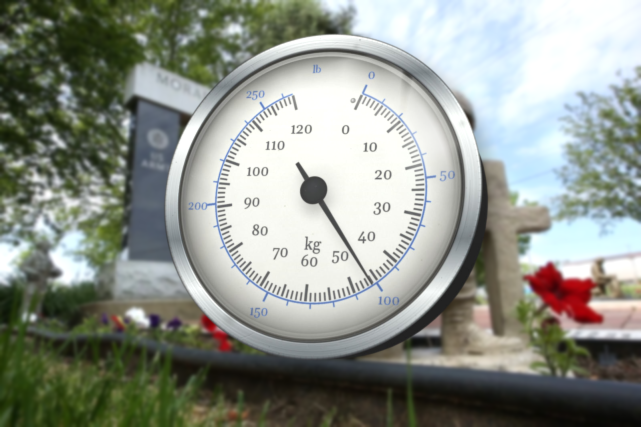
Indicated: 46 (kg)
